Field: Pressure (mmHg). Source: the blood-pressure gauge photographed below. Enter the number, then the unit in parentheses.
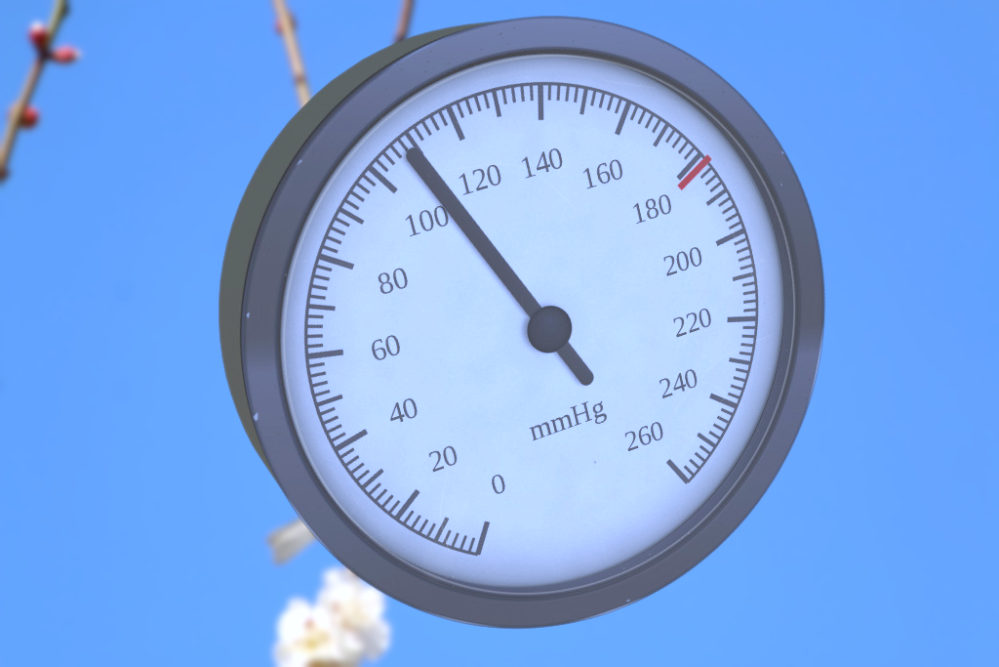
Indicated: 108 (mmHg)
